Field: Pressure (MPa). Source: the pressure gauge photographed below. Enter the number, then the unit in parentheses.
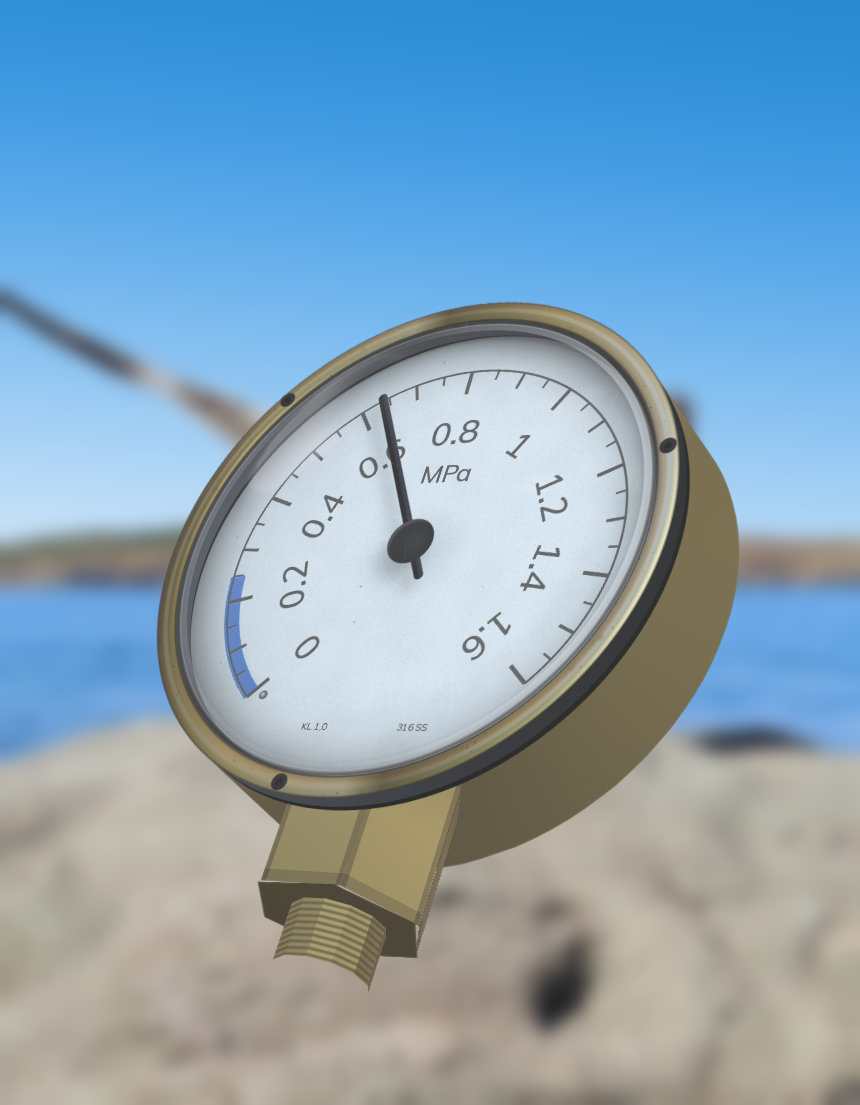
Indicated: 0.65 (MPa)
